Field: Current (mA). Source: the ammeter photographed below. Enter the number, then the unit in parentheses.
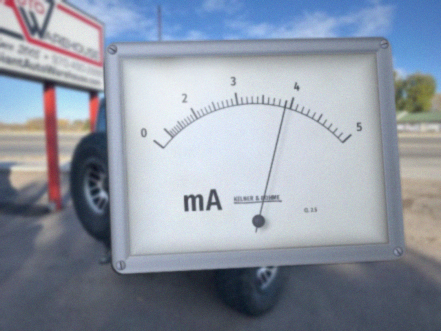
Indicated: 3.9 (mA)
